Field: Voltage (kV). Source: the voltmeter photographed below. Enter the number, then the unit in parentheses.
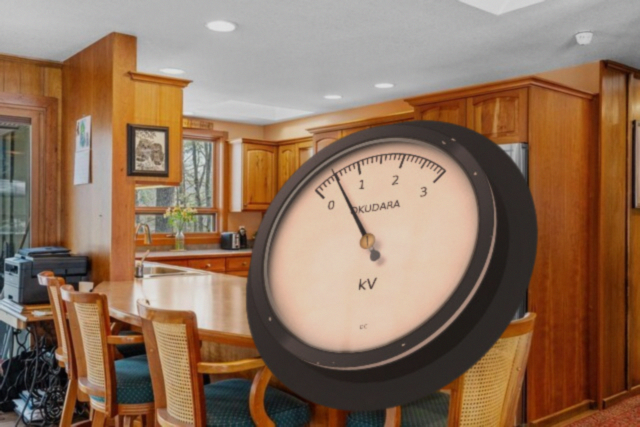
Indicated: 0.5 (kV)
